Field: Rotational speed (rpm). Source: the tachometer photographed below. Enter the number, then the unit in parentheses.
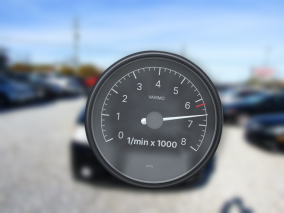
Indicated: 6600 (rpm)
